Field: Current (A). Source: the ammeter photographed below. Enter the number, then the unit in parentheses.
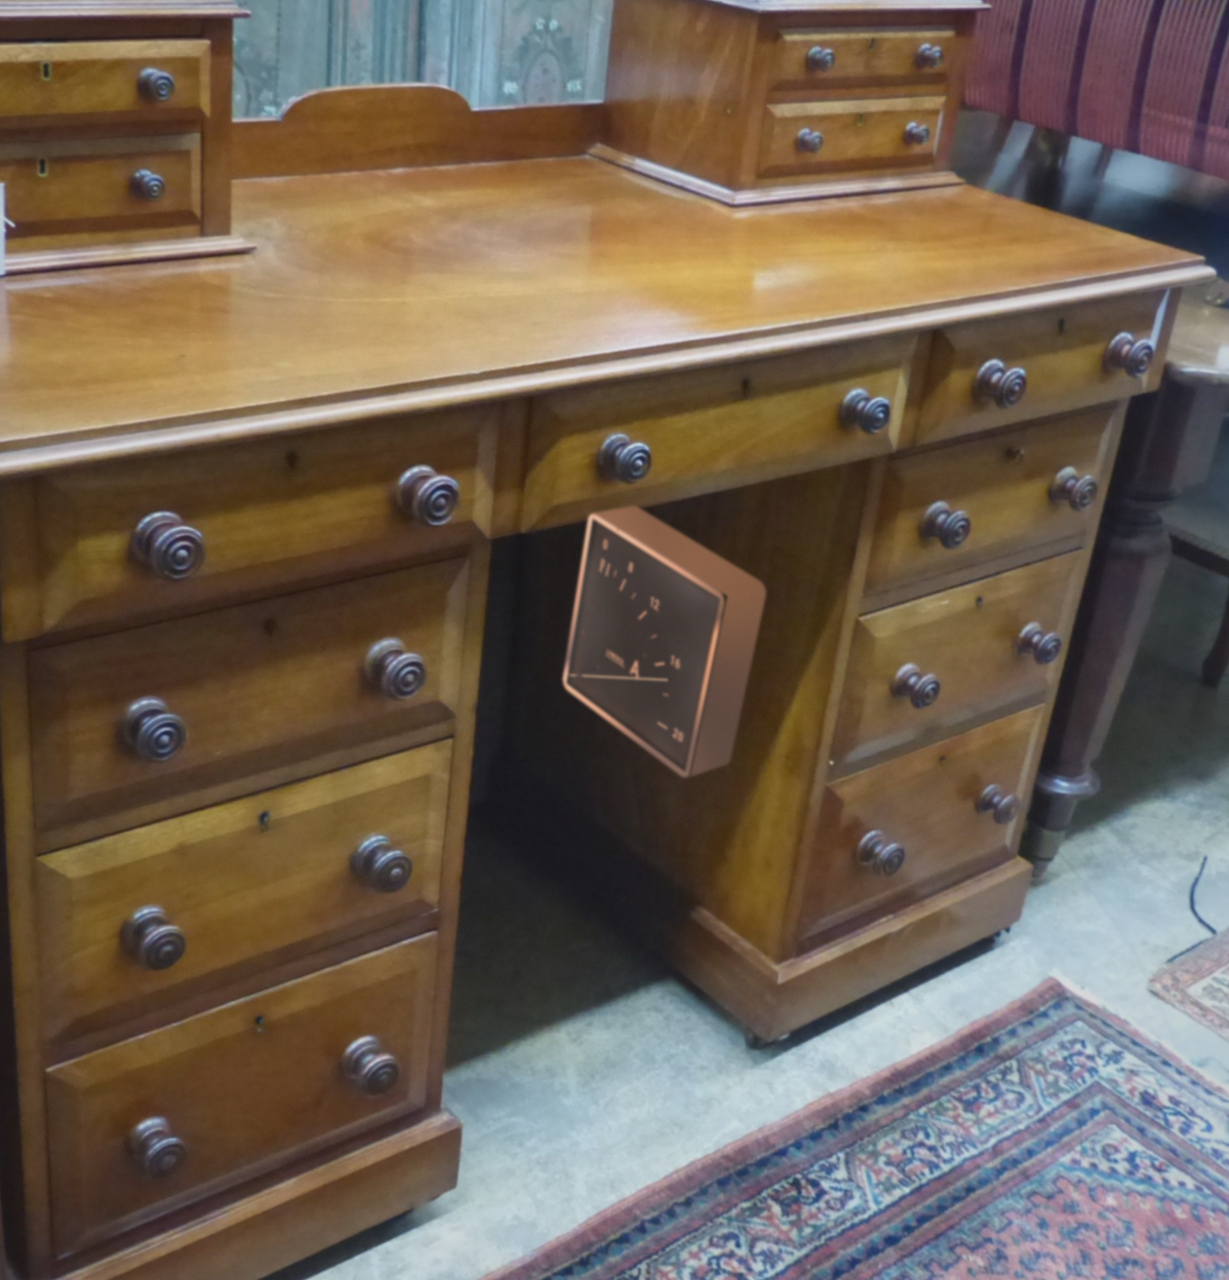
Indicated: 17 (A)
